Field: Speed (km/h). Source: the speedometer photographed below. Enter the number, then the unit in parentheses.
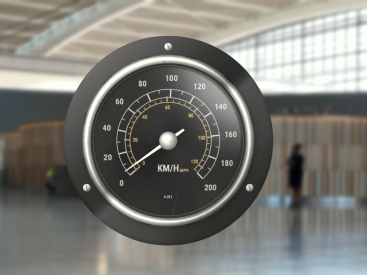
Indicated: 5 (km/h)
